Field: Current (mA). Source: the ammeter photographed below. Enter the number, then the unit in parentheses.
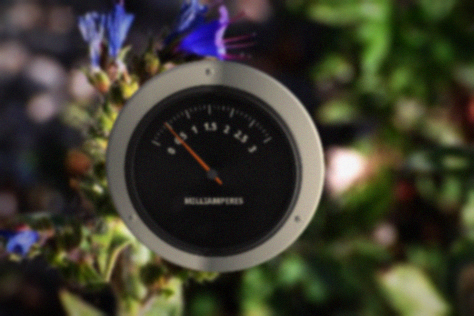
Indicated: 0.5 (mA)
